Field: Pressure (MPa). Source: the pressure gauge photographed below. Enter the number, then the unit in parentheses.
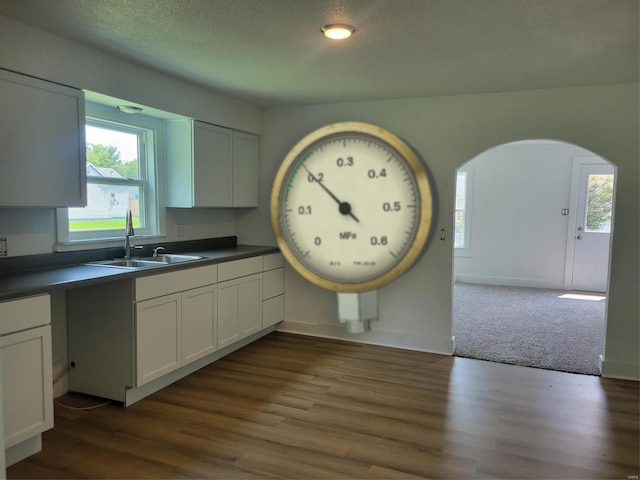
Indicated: 0.2 (MPa)
